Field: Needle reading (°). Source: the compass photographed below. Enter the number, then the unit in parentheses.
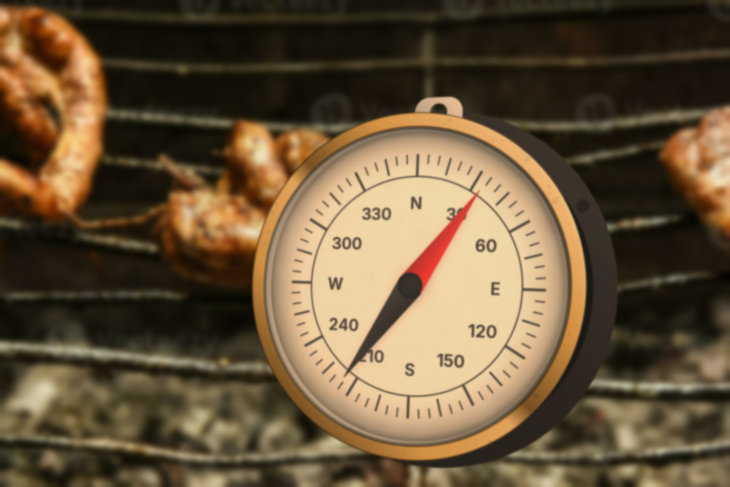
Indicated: 35 (°)
